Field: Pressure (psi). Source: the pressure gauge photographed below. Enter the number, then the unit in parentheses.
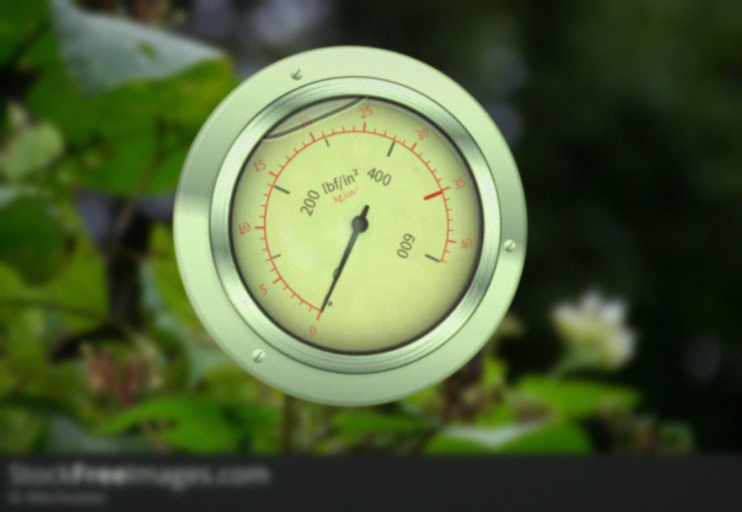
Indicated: 0 (psi)
